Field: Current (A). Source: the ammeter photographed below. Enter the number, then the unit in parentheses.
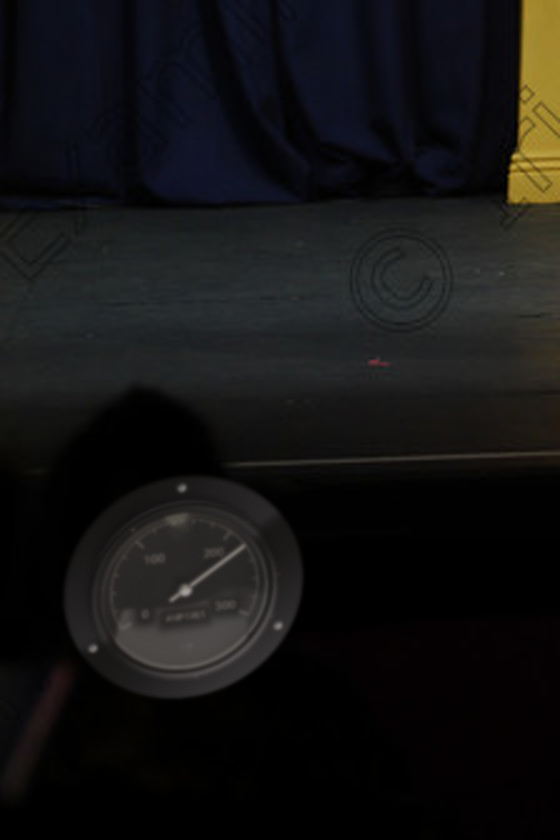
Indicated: 220 (A)
